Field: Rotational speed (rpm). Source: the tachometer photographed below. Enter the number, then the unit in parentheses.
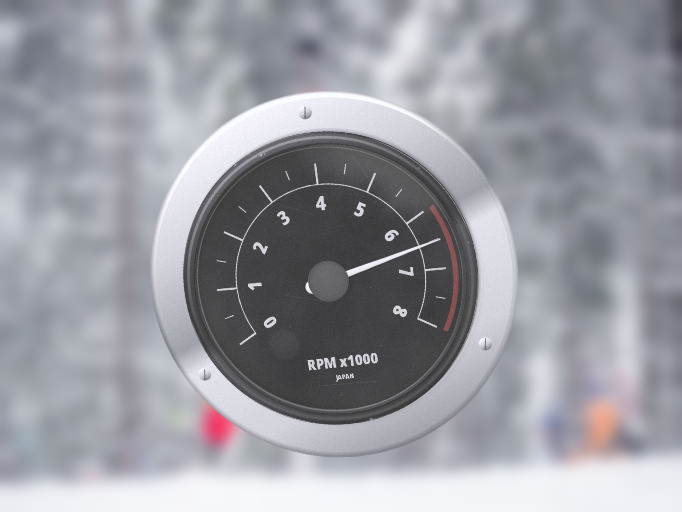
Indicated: 6500 (rpm)
